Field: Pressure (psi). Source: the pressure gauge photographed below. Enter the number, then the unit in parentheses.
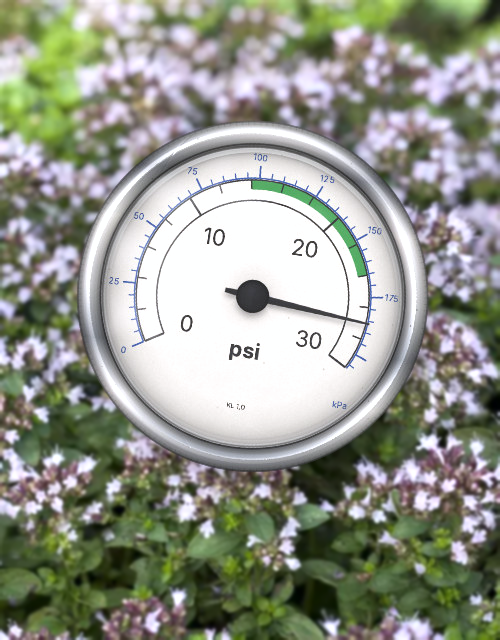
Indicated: 27 (psi)
